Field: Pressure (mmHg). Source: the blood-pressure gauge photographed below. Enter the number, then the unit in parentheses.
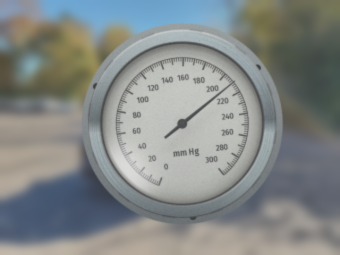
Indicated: 210 (mmHg)
